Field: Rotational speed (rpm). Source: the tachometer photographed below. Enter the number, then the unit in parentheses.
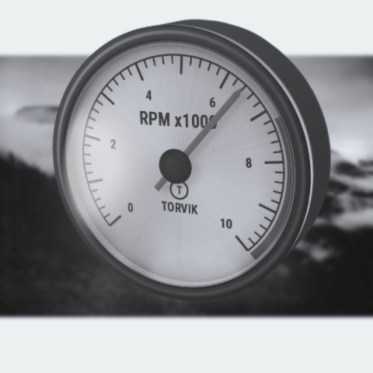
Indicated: 6400 (rpm)
